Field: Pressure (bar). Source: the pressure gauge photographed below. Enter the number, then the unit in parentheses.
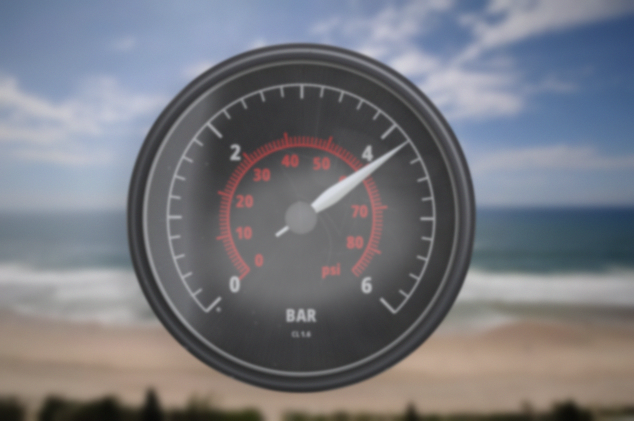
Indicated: 4.2 (bar)
